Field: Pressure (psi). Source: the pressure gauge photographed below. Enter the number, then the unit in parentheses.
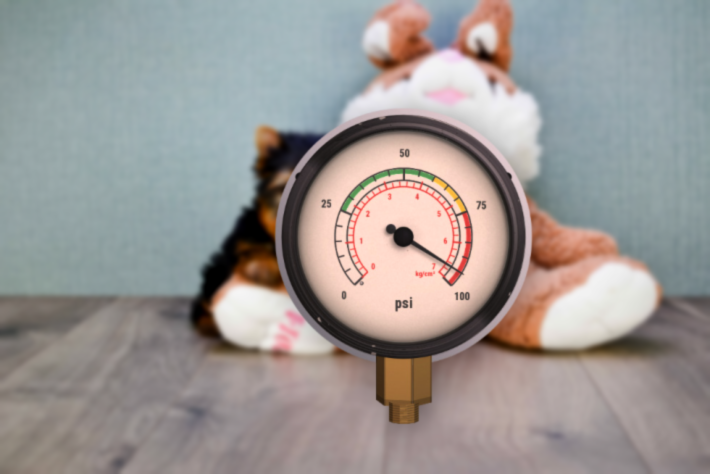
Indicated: 95 (psi)
